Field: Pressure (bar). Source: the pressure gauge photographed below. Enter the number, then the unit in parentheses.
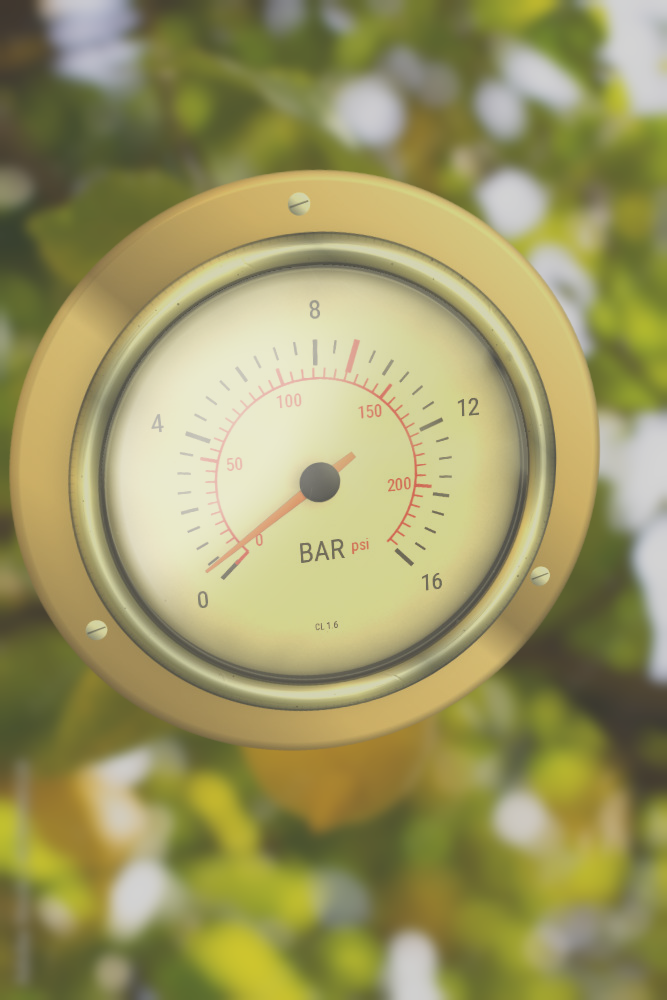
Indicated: 0.5 (bar)
